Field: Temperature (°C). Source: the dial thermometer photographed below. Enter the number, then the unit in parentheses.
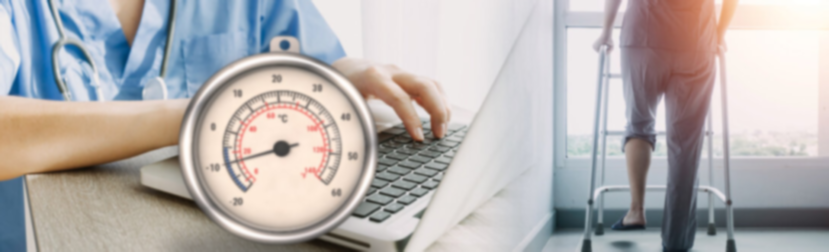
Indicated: -10 (°C)
